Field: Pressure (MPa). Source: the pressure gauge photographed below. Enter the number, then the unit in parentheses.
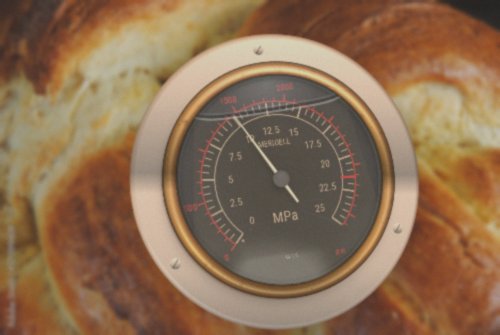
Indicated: 10 (MPa)
